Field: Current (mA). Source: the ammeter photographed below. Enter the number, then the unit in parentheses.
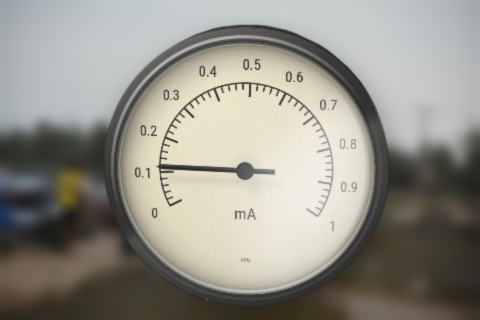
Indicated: 0.12 (mA)
